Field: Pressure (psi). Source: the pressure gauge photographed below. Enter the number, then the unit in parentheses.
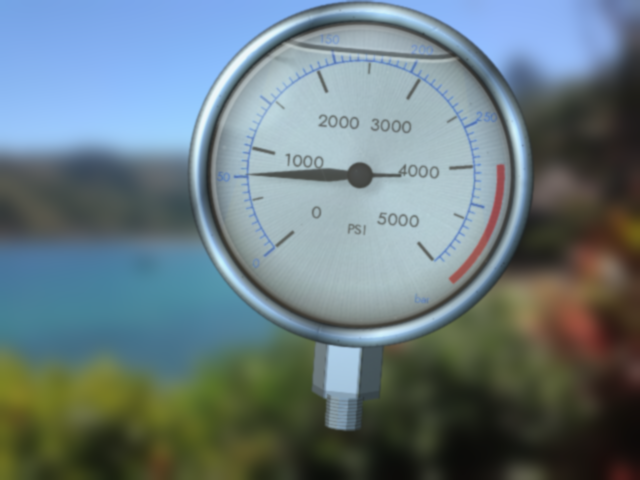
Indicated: 750 (psi)
